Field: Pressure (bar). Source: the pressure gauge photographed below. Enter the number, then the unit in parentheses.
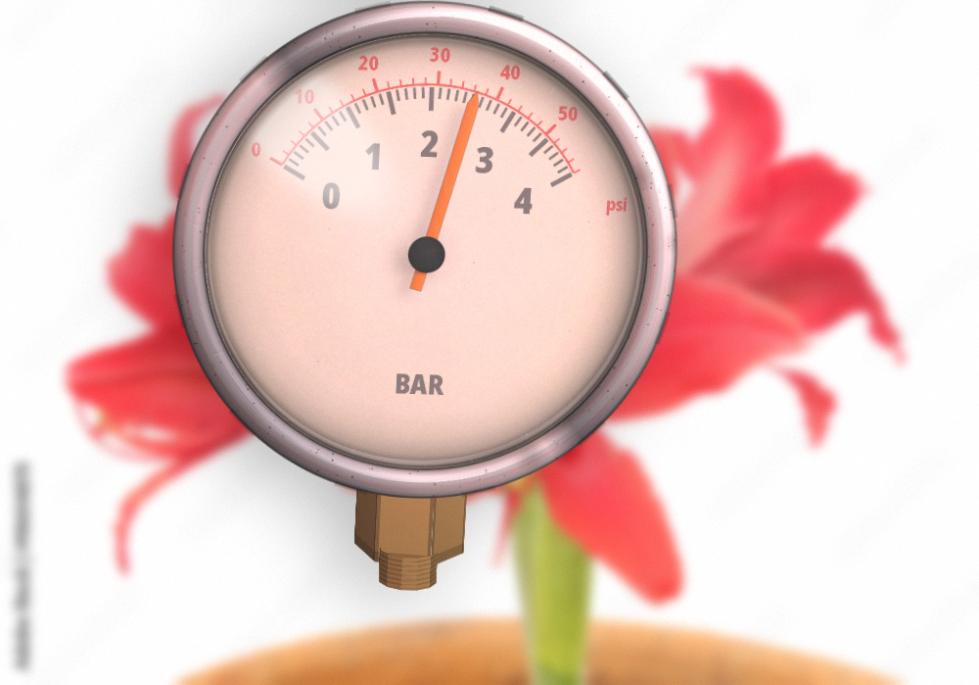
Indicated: 2.5 (bar)
